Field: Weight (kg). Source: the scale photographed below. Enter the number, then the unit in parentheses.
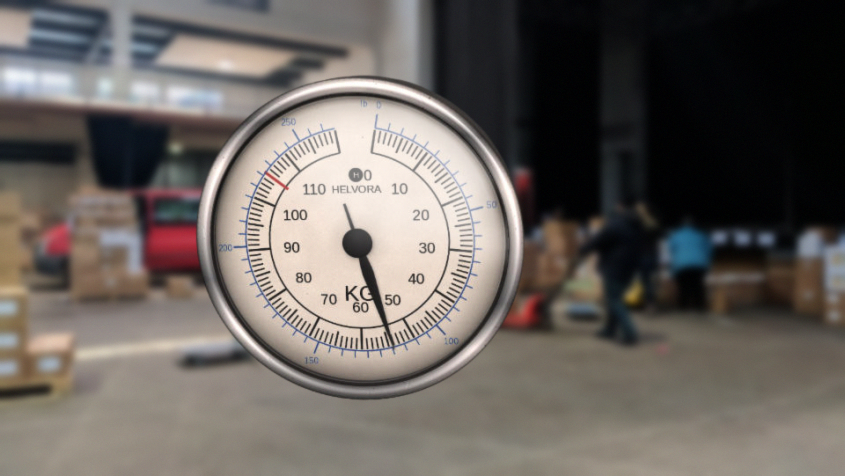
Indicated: 54 (kg)
